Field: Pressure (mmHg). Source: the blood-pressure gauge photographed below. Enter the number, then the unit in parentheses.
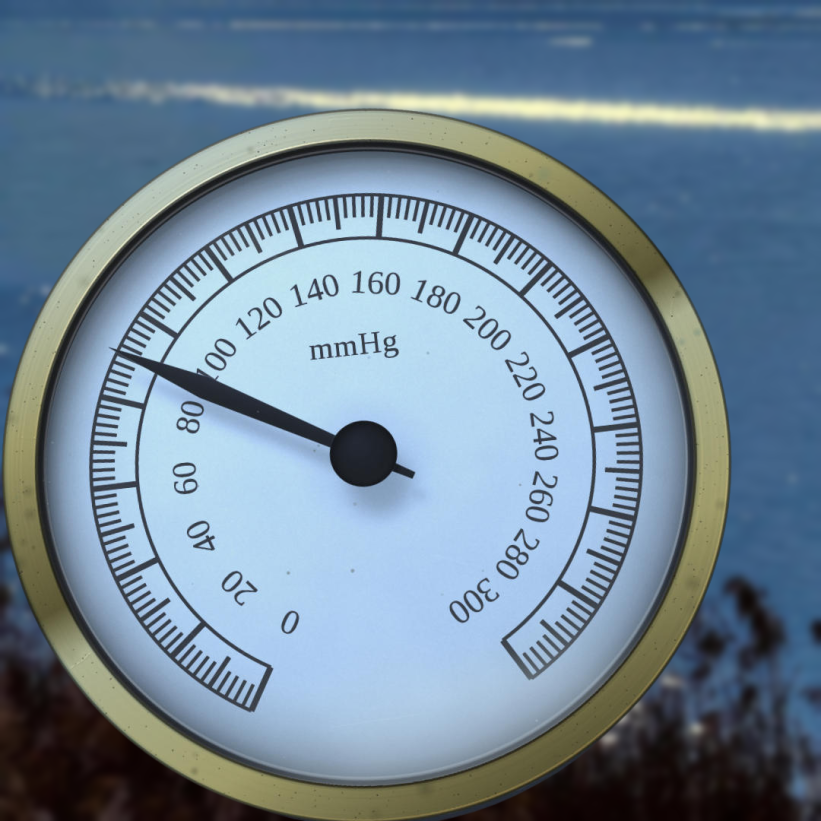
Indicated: 90 (mmHg)
